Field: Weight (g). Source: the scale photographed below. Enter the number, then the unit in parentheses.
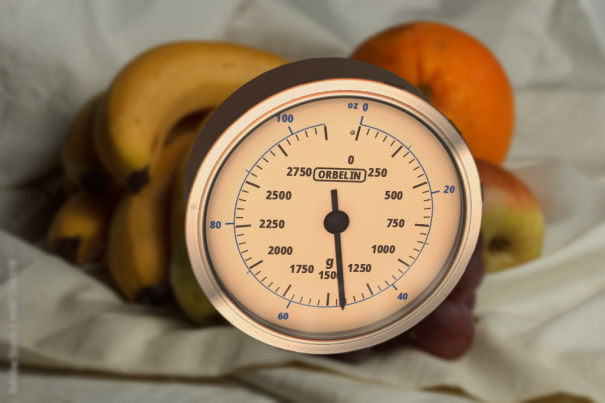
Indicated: 1425 (g)
